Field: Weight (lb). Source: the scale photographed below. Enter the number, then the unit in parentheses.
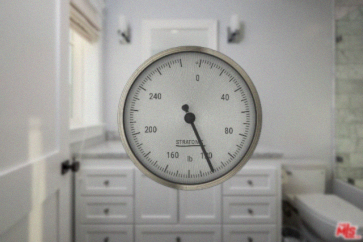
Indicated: 120 (lb)
